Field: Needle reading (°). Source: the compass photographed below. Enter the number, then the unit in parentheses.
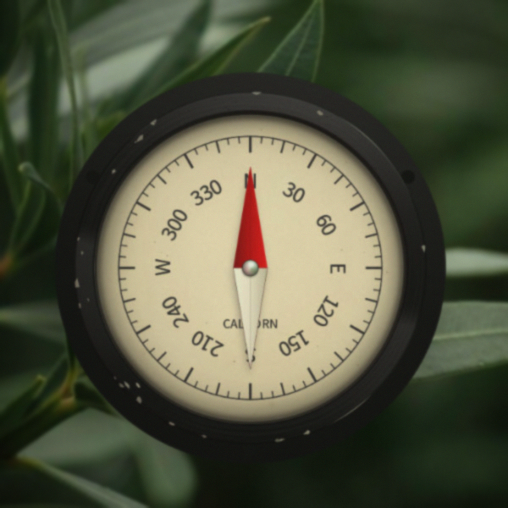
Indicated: 0 (°)
